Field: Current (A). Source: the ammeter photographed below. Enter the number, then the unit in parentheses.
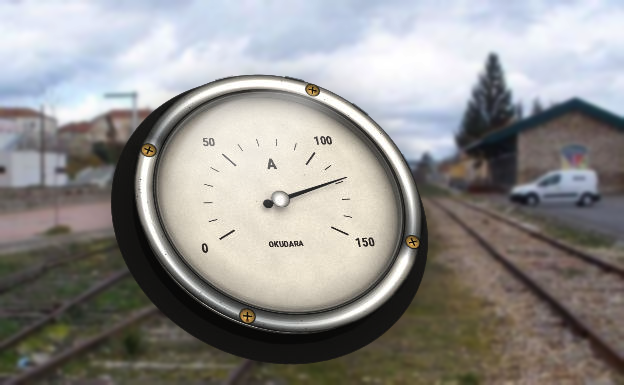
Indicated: 120 (A)
